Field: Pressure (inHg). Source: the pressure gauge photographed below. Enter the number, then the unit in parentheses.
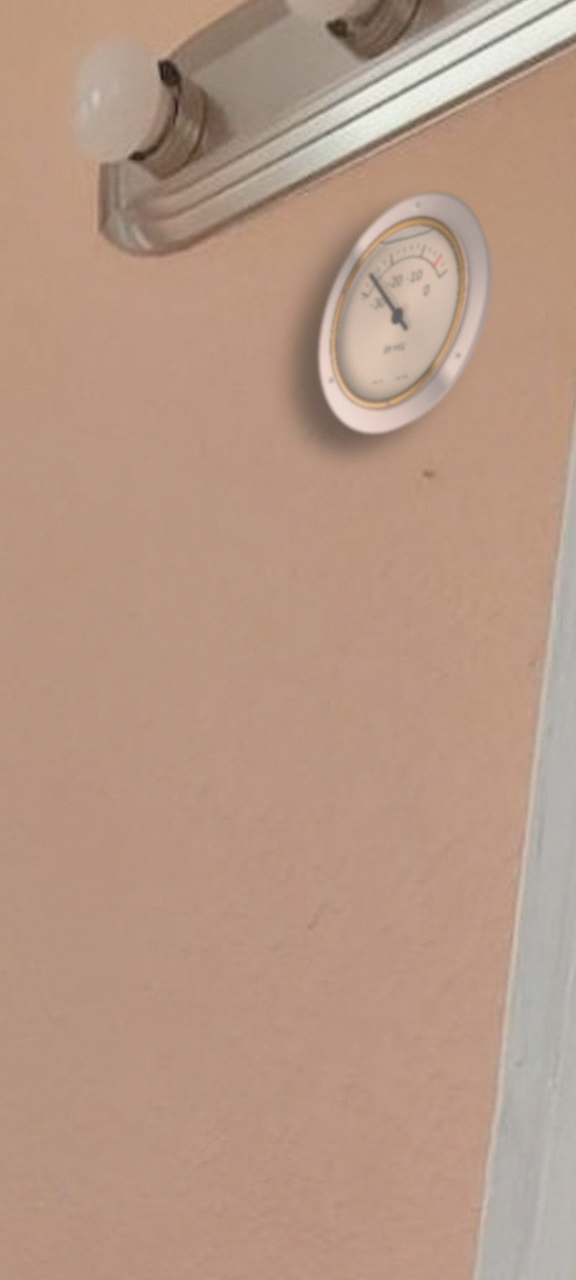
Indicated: -26 (inHg)
